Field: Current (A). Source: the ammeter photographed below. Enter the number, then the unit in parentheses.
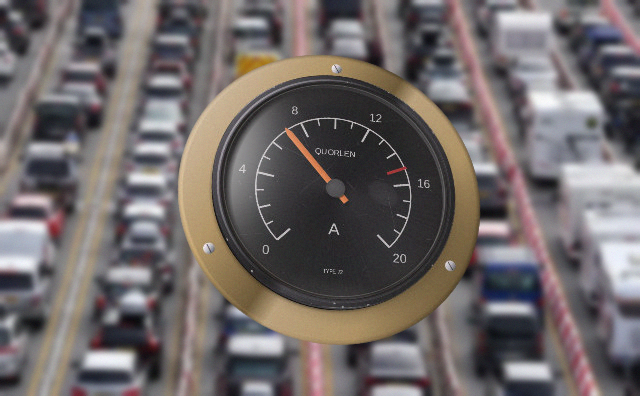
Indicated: 7 (A)
